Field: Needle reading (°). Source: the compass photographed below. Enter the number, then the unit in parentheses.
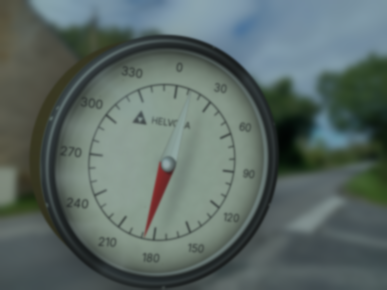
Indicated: 190 (°)
